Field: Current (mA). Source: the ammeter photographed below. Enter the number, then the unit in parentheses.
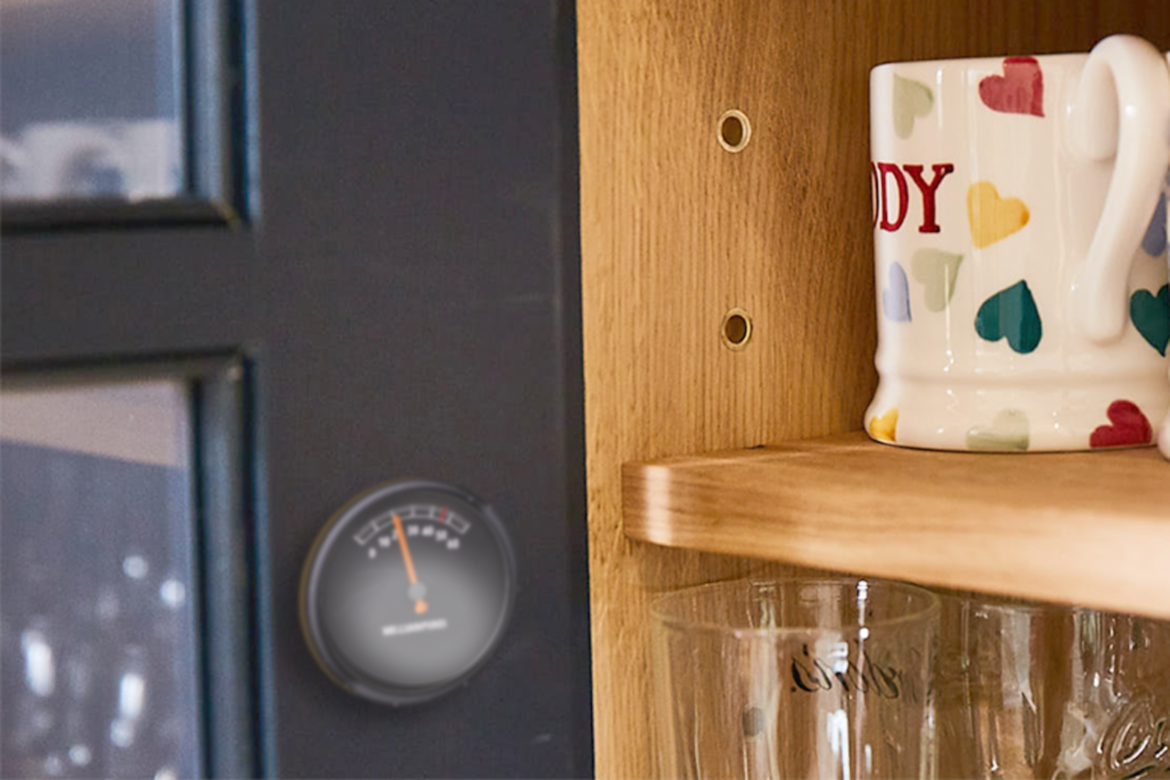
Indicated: 20 (mA)
